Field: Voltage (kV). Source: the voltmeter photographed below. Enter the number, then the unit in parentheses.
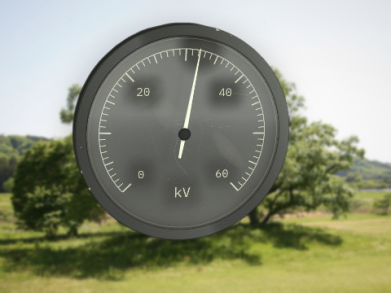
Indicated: 32 (kV)
